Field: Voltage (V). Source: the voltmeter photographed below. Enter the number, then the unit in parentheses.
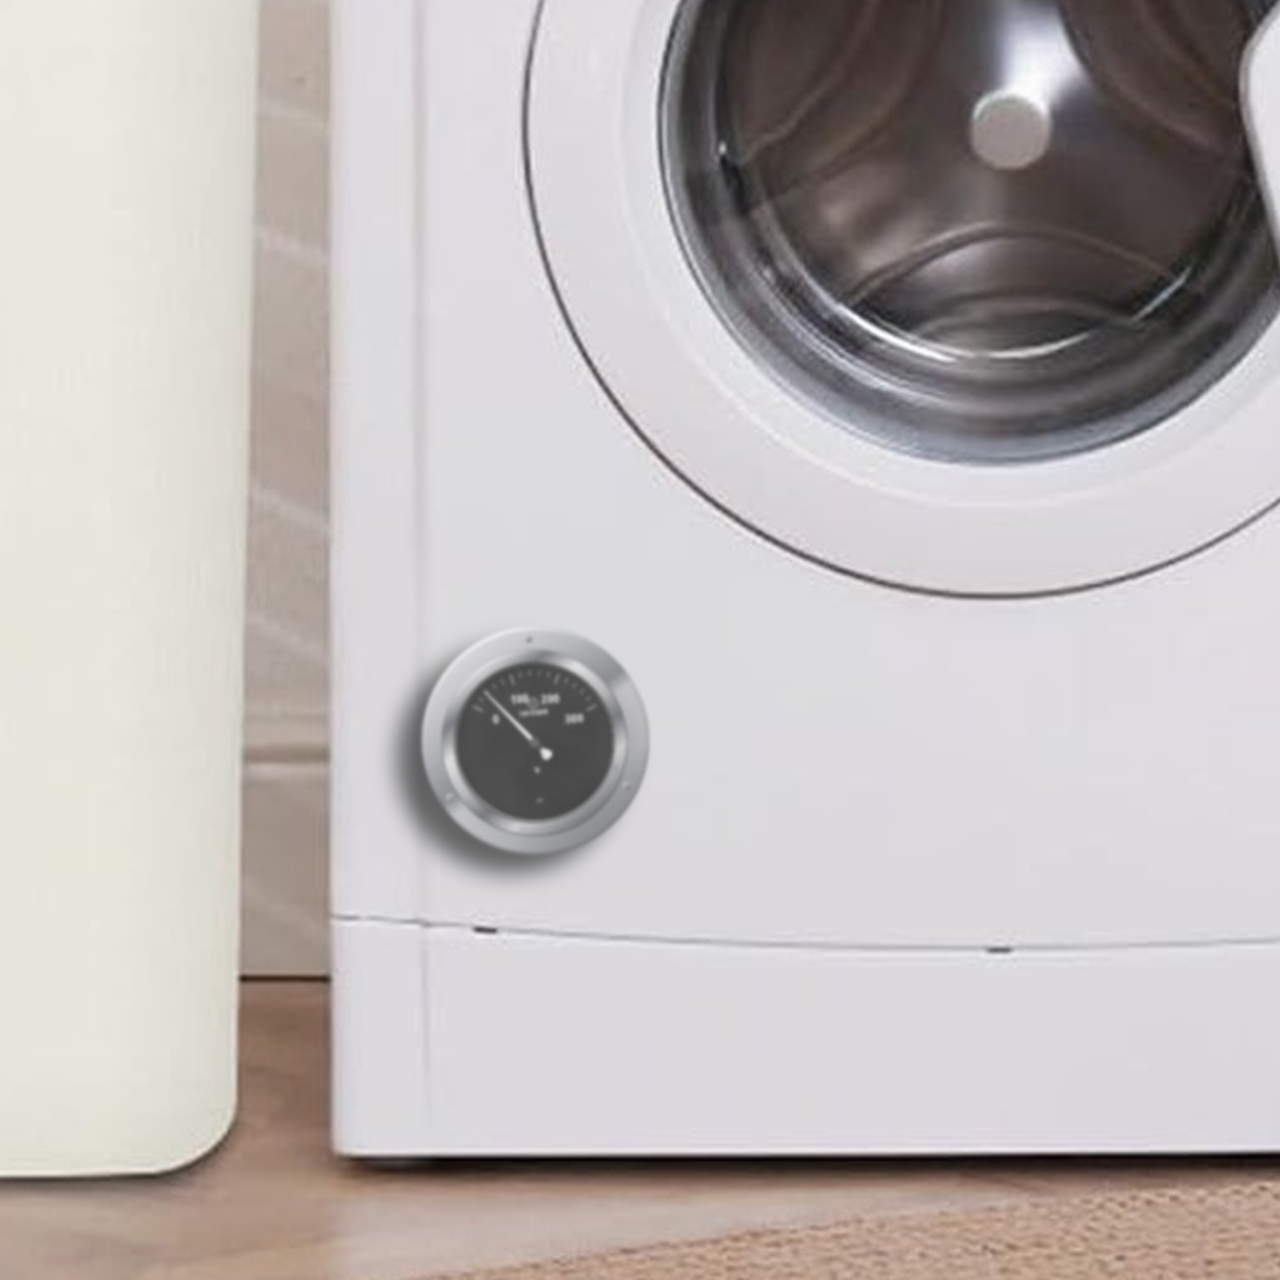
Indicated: 40 (V)
